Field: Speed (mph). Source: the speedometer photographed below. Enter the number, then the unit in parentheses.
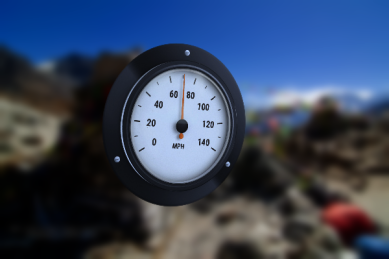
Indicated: 70 (mph)
